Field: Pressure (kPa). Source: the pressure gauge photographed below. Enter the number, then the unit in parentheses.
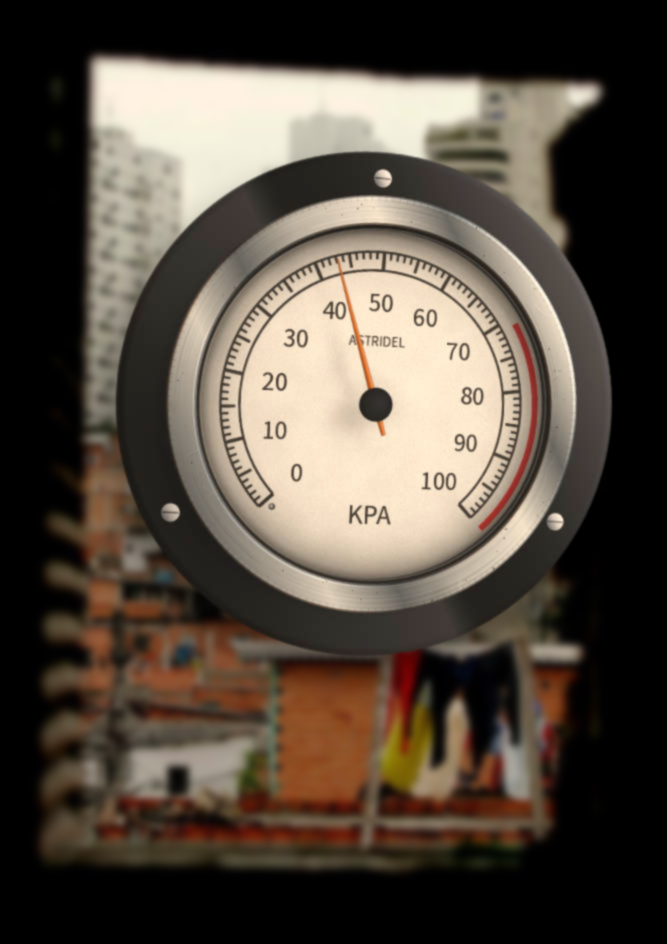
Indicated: 43 (kPa)
